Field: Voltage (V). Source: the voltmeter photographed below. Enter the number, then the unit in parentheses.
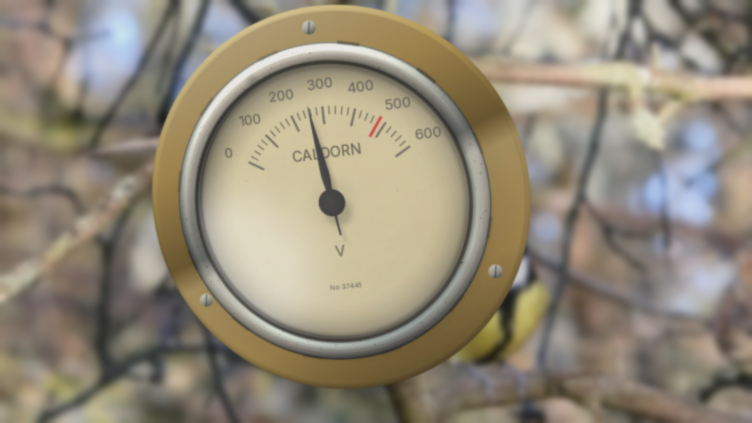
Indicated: 260 (V)
